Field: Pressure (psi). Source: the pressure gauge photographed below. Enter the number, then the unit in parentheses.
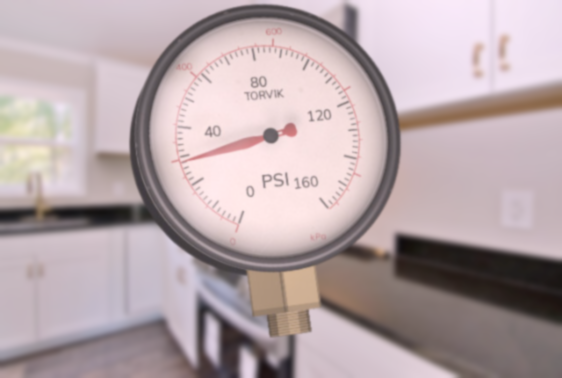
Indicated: 28 (psi)
